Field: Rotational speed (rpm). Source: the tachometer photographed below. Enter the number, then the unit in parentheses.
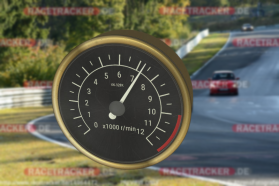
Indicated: 7250 (rpm)
